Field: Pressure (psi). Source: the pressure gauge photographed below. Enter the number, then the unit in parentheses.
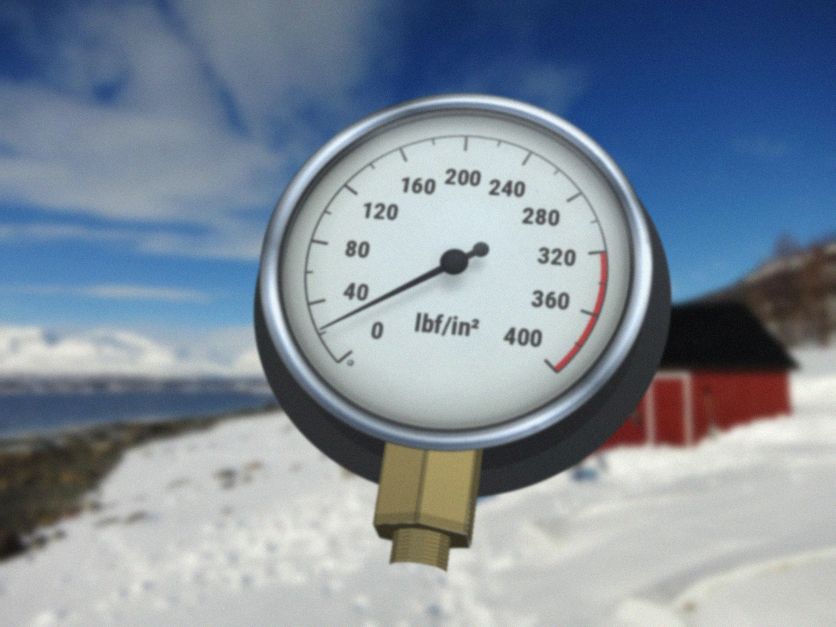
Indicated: 20 (psi)
